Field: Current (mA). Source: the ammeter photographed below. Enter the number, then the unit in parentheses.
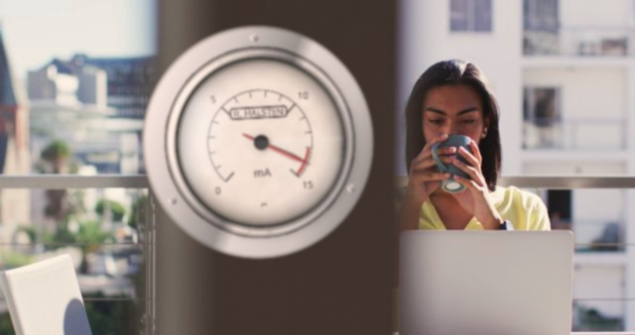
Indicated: 14 (mA)
